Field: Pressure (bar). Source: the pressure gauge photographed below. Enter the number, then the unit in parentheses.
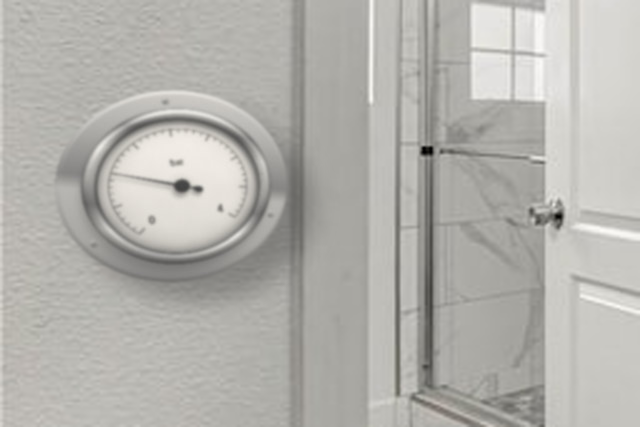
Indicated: 1 (bar)
